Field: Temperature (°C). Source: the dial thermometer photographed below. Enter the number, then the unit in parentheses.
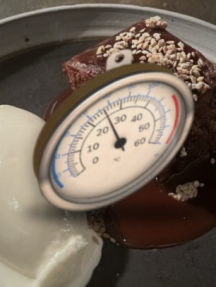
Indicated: 25 (°C)
